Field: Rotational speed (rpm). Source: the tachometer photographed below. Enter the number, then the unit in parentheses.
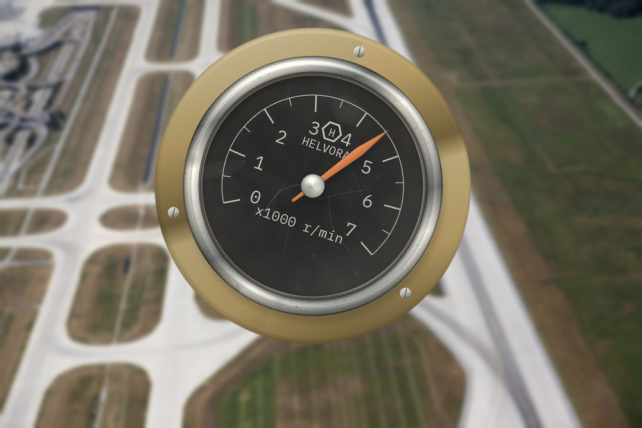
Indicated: 4500 (rpm)
